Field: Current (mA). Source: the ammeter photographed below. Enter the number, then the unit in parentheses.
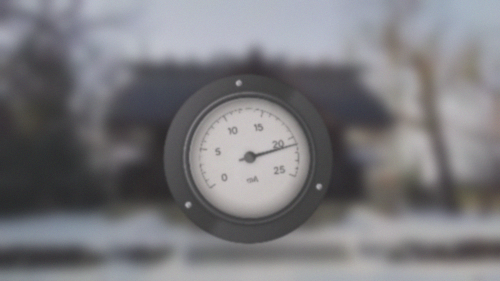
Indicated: 21 (mA)
